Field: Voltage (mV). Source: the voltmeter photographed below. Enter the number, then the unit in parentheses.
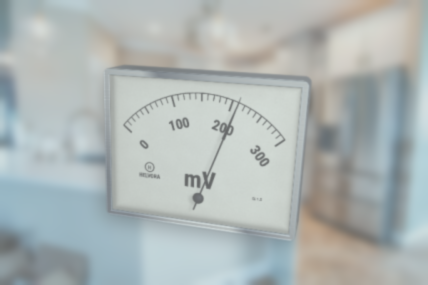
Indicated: 210 (mV)
